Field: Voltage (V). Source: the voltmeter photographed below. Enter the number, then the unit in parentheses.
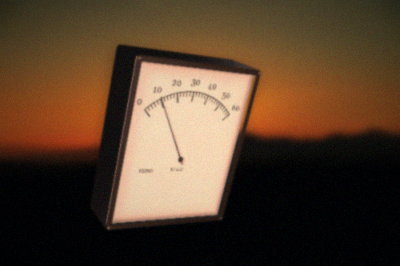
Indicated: 10 (V)
